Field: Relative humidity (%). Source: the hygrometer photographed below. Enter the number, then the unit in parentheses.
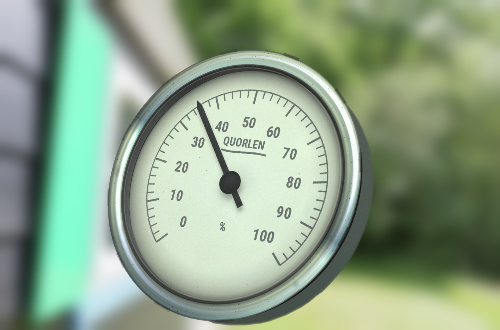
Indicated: 36 (%)
